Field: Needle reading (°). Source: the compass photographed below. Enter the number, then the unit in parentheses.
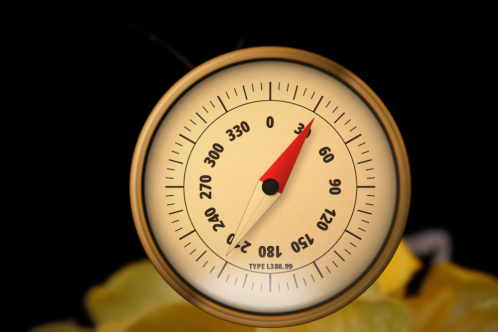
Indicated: 32.5 (°)
